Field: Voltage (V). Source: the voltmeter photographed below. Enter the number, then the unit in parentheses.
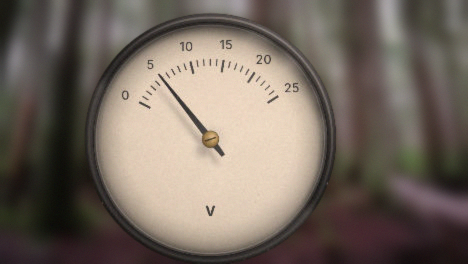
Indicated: 5 (V)
